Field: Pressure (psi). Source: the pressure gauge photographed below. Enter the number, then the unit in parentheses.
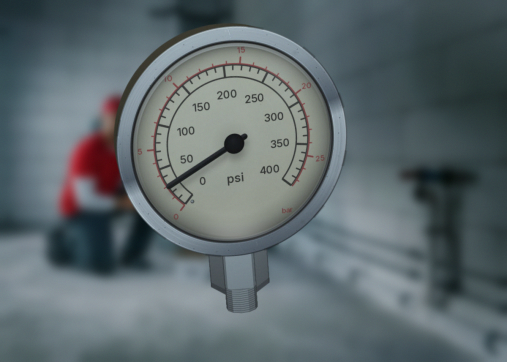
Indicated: 30 (psi)
